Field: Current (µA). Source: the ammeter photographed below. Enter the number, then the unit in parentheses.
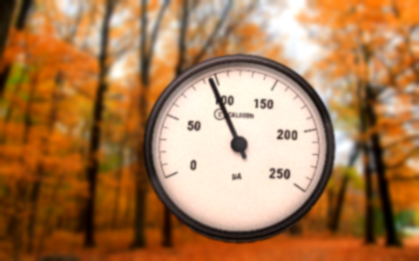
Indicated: 95 (µA)
